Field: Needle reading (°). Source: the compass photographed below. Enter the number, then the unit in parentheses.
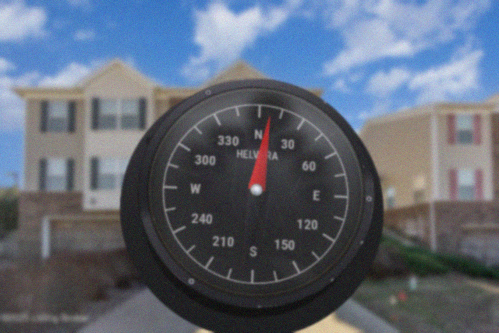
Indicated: 7.5 (°)
